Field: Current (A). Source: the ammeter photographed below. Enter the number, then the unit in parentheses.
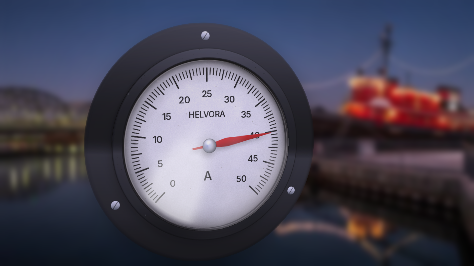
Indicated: 40 (A)
